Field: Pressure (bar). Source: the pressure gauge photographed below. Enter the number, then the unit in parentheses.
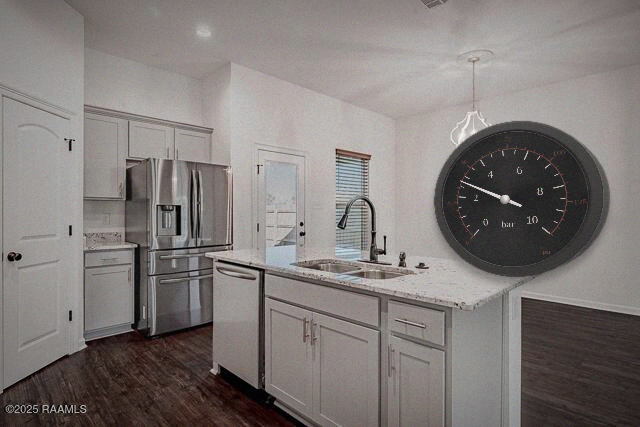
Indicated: 2.75 (bar)
